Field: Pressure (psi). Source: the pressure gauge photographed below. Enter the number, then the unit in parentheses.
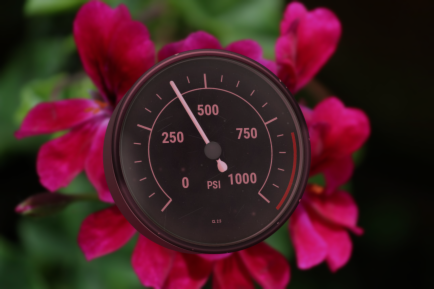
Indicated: 400 (psi)
